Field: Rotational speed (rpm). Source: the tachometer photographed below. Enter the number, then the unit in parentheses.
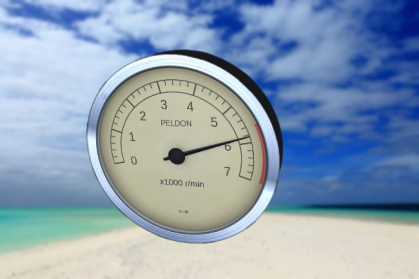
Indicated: 5800 (rpm)
